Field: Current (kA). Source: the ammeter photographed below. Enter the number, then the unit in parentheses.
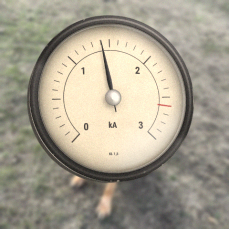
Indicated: 1.4 (kA)
